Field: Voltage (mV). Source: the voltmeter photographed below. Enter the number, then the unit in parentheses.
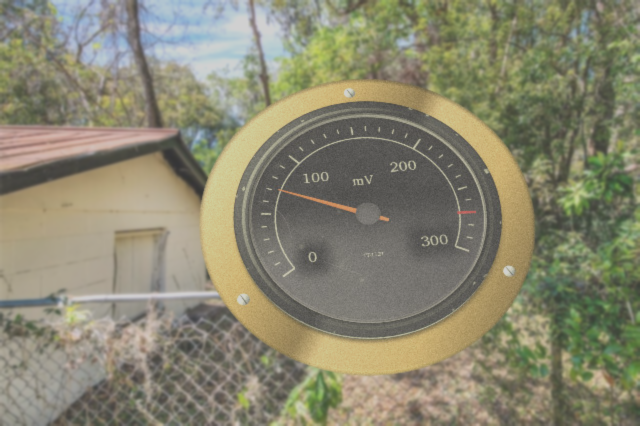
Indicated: 70 (mV)
